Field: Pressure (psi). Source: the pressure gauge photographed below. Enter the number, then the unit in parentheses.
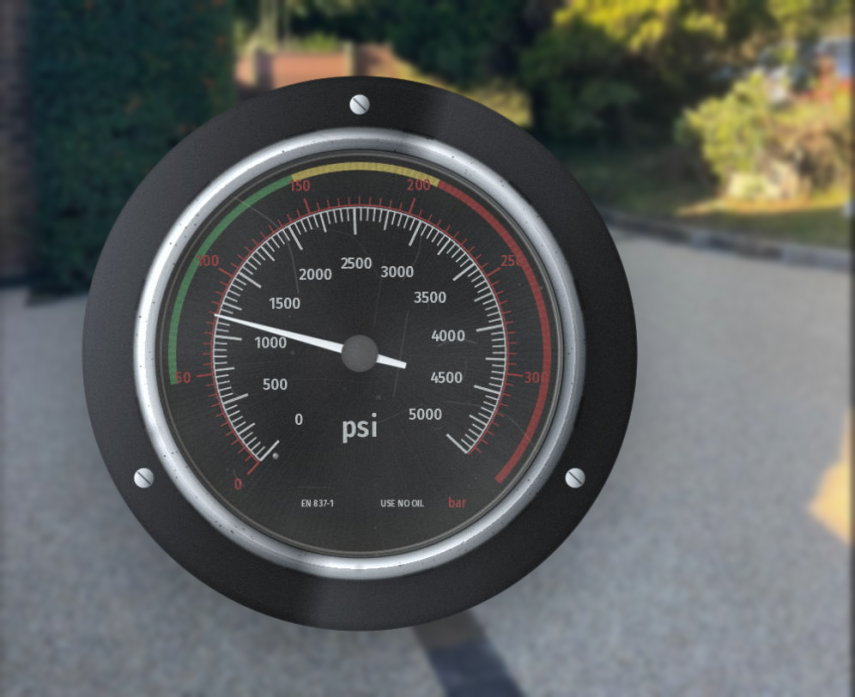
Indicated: 1150 (psi)
